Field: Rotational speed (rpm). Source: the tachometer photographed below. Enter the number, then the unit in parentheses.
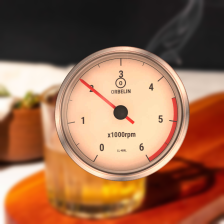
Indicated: 2000 (rpm)
